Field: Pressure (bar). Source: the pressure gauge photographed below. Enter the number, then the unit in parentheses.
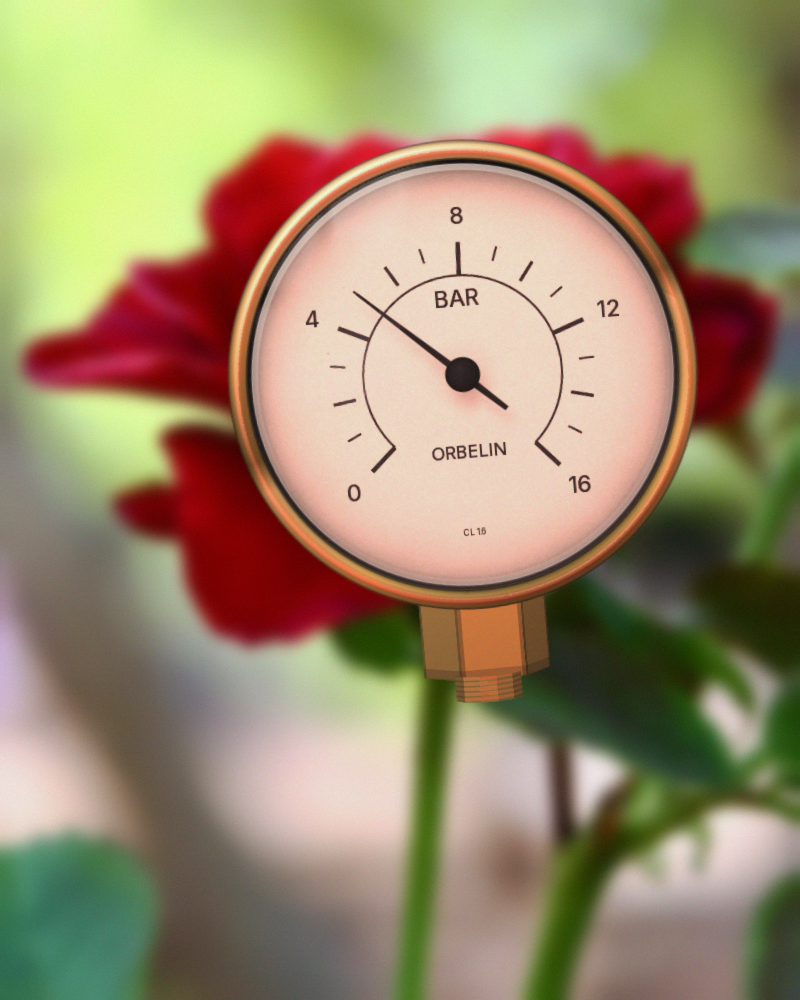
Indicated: 5 (bar)
